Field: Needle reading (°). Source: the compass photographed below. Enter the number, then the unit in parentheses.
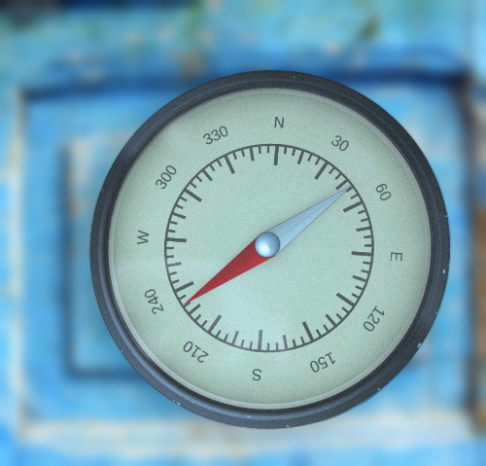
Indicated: 230 (°)
